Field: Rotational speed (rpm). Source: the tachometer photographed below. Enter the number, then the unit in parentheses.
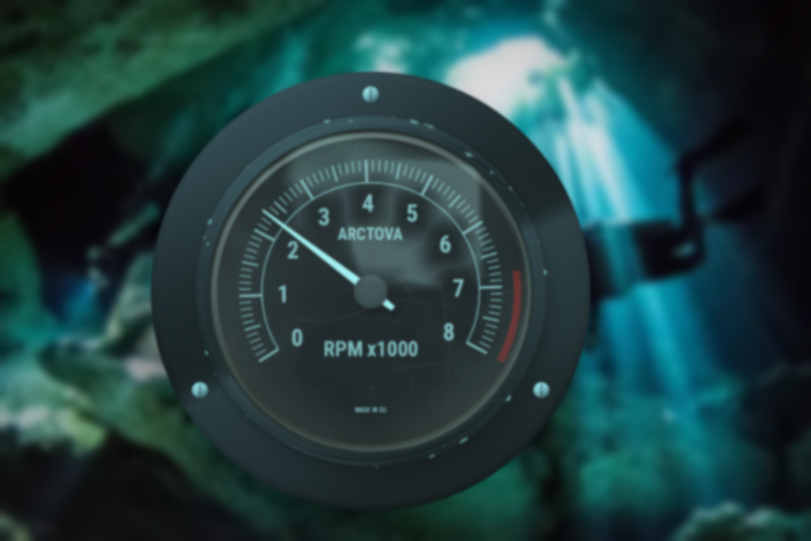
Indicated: 2300 (rpm)
